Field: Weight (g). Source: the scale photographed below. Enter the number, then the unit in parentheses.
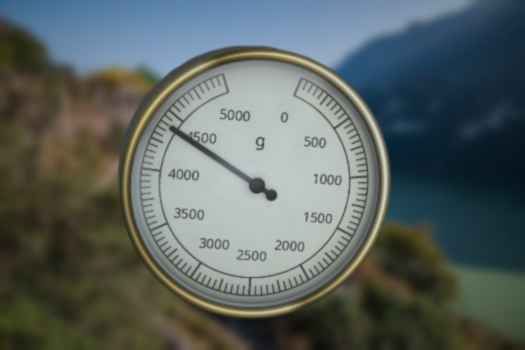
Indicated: 4400 (g)
